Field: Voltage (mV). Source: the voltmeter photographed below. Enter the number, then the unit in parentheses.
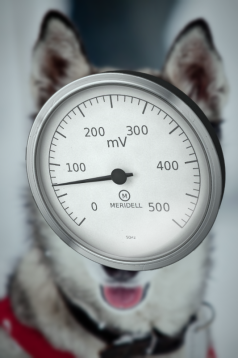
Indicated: 70 (mV)
